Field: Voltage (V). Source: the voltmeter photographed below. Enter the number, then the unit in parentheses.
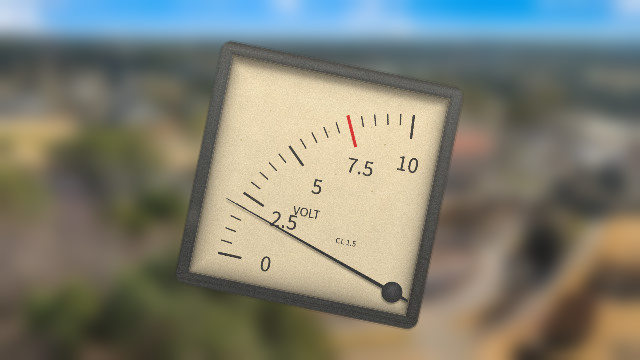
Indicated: 2 (V)
